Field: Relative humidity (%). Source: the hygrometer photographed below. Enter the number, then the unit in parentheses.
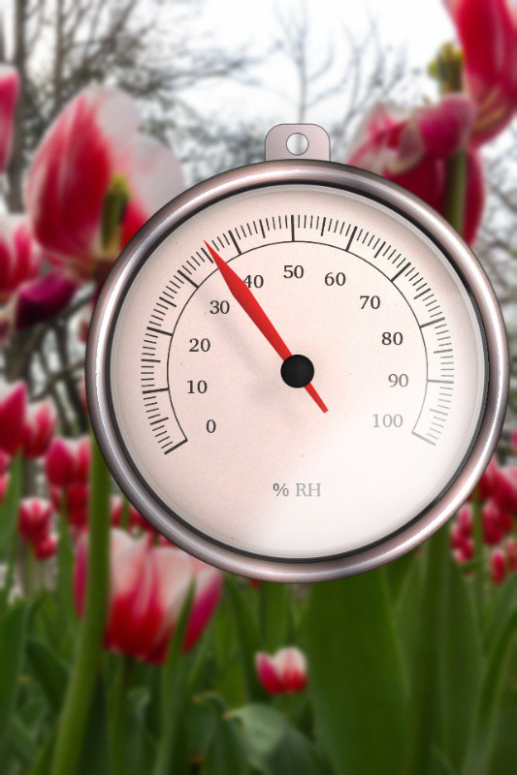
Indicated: 36 (%)
